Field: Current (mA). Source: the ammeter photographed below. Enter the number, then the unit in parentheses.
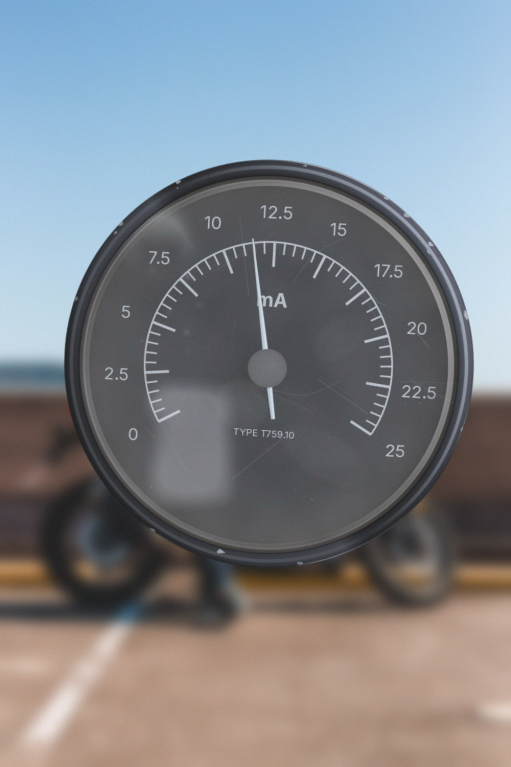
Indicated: 11.5 (mA)
